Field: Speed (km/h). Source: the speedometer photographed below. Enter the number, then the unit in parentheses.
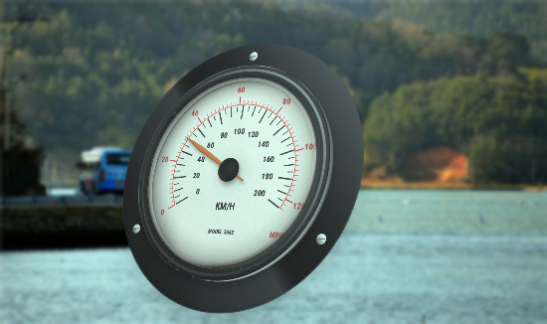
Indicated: 50 (km/h)
